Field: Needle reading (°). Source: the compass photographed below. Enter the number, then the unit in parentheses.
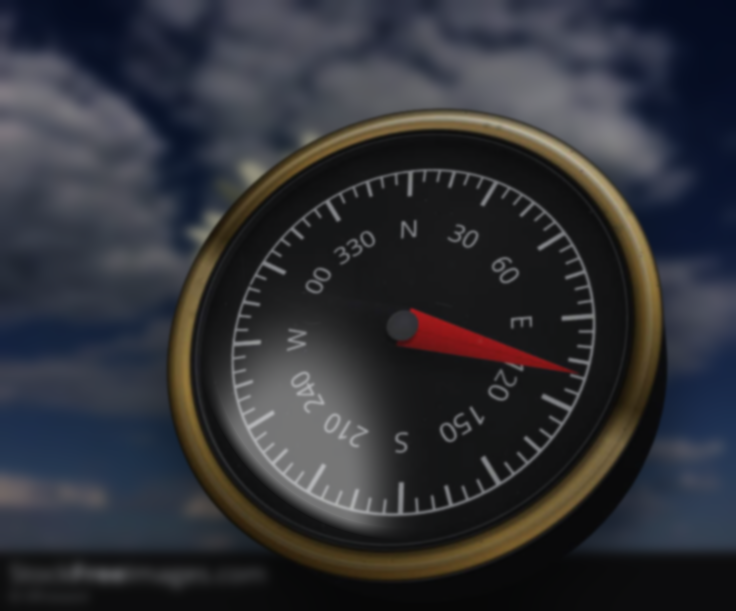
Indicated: 110 (°)
